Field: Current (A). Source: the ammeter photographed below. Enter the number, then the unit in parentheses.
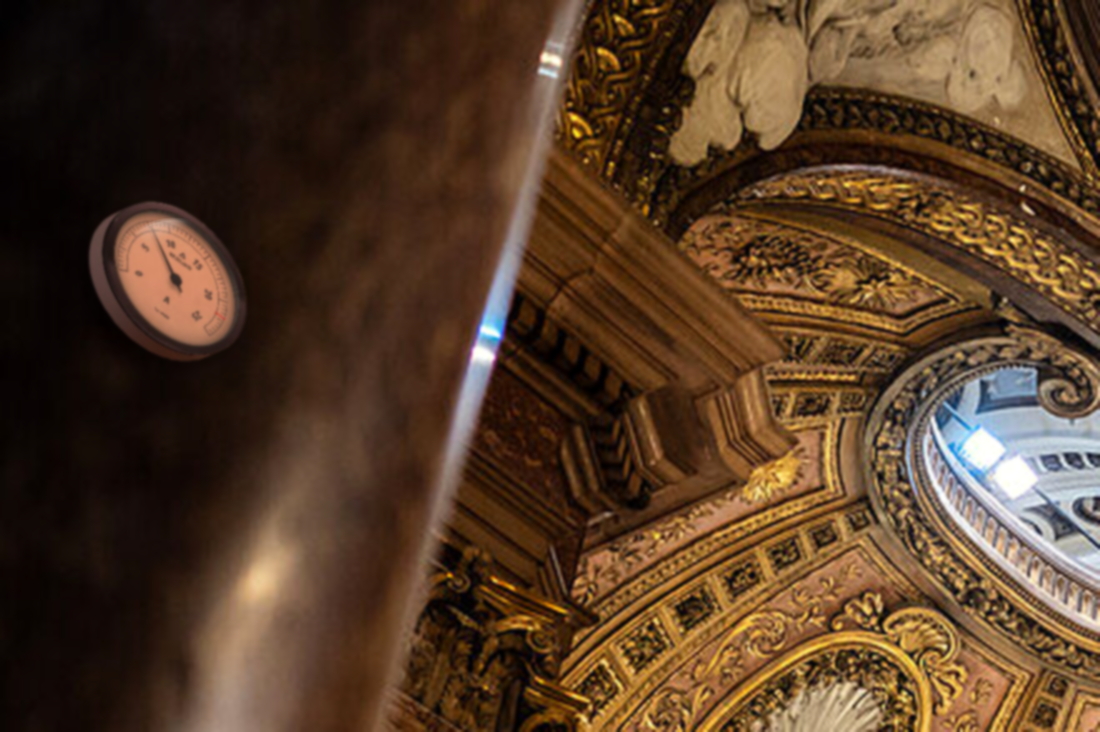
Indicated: 7.5 (A)
